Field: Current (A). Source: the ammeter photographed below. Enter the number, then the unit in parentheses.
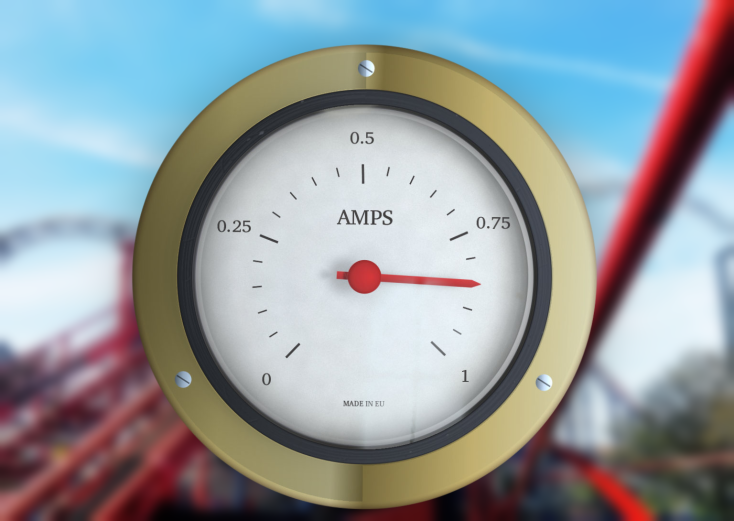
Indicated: 0.85 (A)
